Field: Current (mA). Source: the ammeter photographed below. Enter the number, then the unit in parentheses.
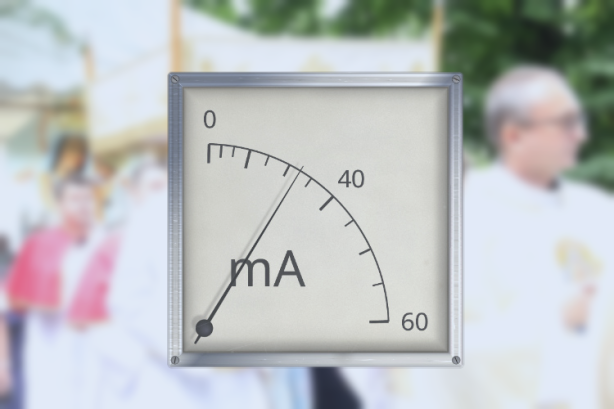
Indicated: 32.5 (mA)
